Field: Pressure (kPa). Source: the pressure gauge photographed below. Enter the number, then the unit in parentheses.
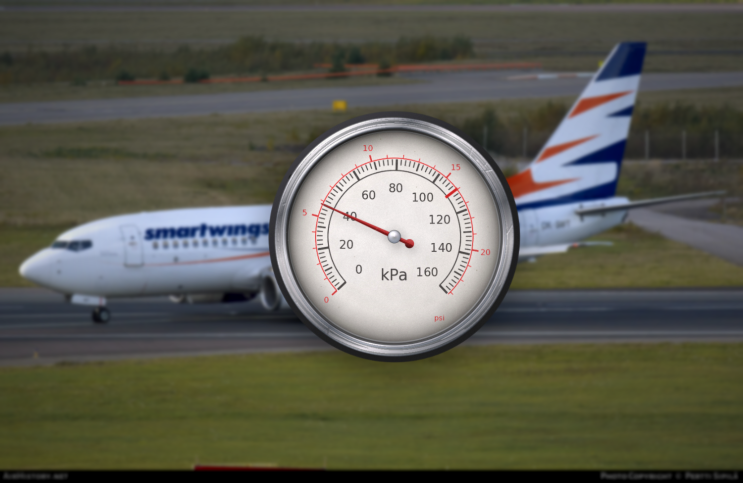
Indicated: 40 (kPa)
